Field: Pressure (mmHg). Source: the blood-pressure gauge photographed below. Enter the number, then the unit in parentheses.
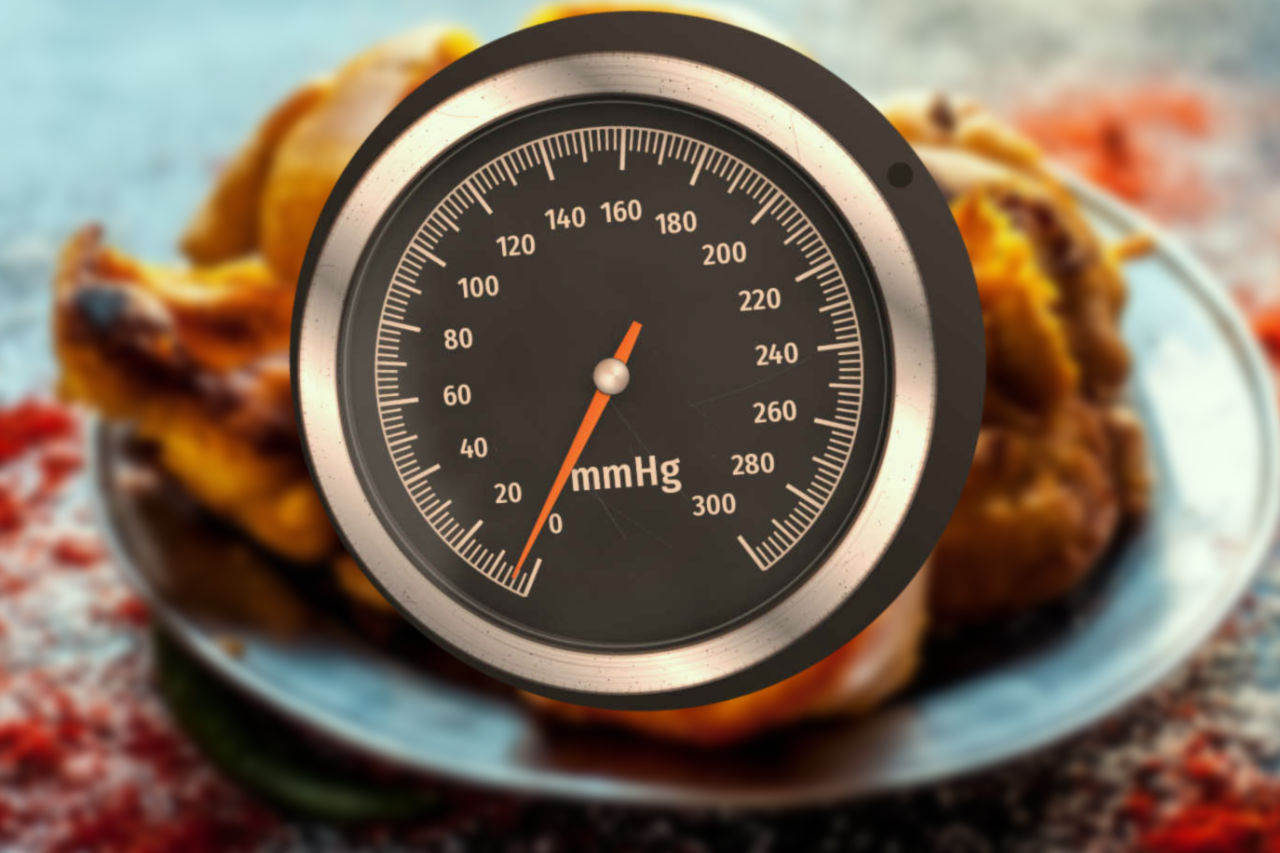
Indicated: 4 (mmHg)
